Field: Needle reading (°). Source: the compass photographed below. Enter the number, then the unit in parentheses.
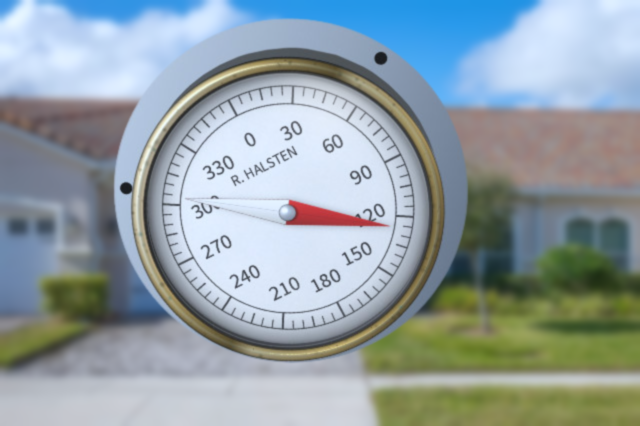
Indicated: 125 (°)
